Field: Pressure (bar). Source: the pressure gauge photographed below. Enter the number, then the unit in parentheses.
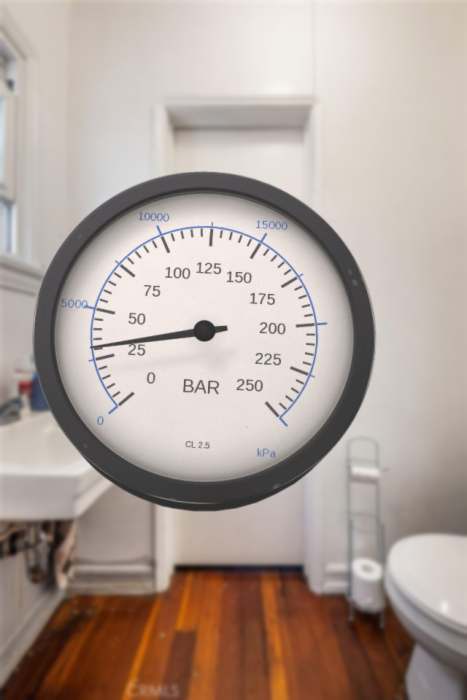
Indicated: 30 (bar)
